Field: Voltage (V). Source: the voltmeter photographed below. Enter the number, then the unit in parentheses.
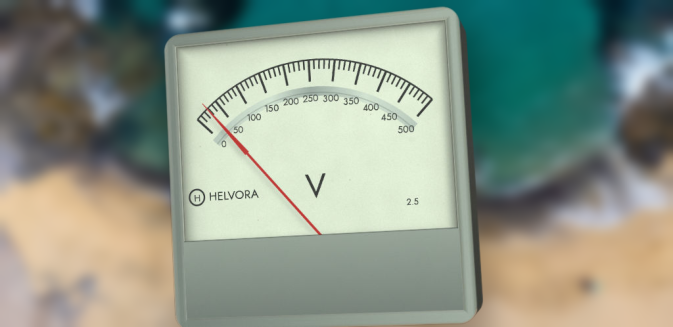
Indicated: 30 (V)
